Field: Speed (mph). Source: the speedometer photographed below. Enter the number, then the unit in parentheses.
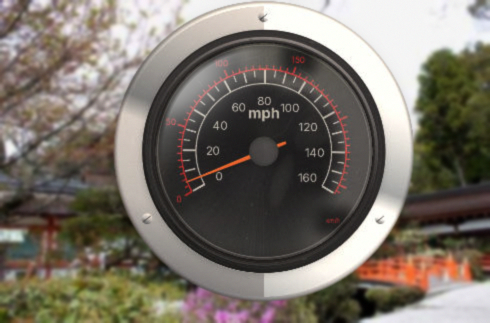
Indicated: 5 (mph)
